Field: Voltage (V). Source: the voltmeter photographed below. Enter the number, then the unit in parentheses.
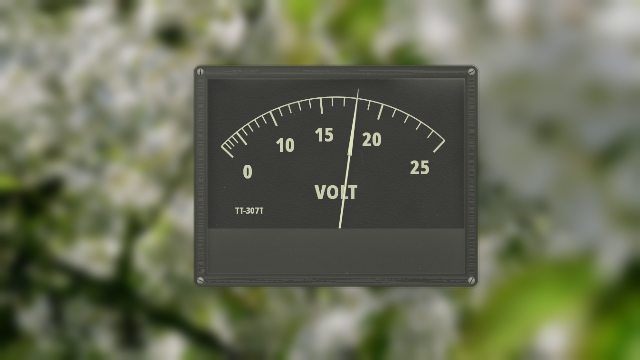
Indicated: 18 (V)
